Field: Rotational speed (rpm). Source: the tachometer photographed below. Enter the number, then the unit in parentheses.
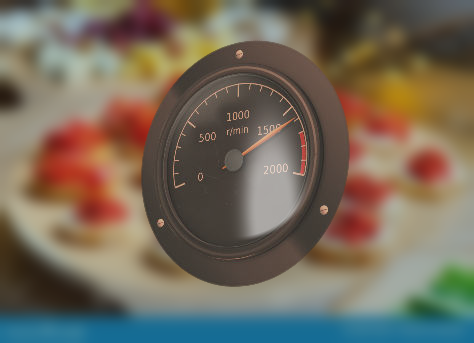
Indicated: 1600 (rpm)
